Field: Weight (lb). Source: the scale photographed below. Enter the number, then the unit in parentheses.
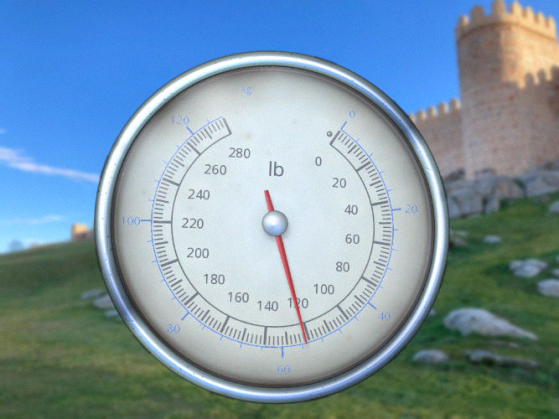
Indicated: 122 (lb)
